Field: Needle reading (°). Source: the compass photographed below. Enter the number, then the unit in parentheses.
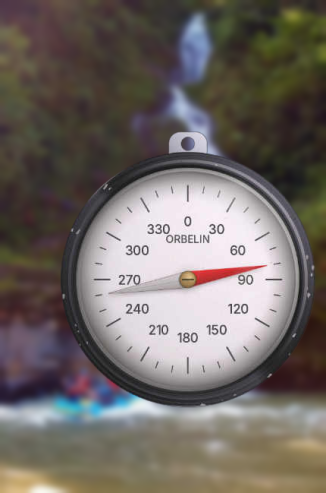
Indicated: 80 (°)
